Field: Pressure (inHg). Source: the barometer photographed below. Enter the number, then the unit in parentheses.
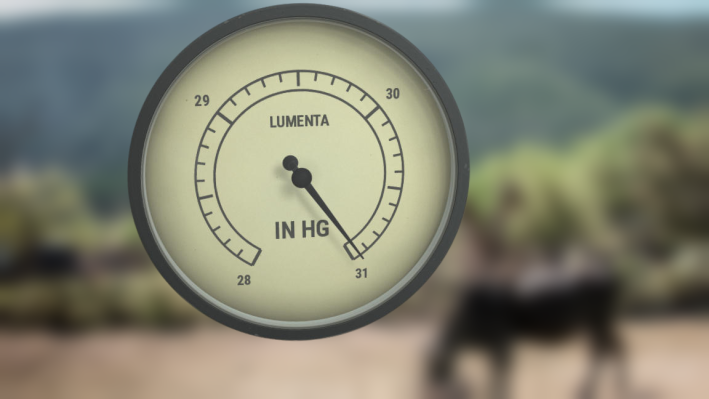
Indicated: 30.95 (inHg)
